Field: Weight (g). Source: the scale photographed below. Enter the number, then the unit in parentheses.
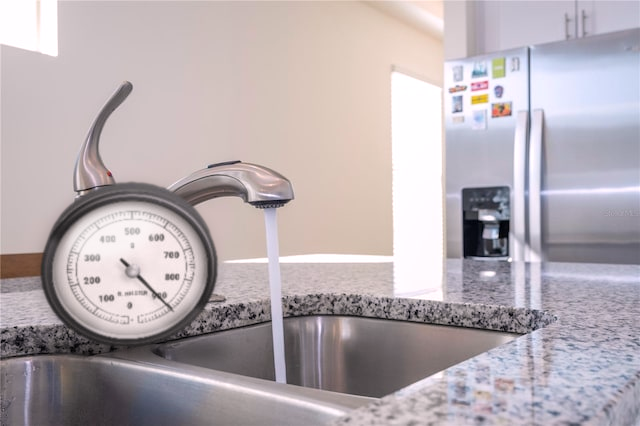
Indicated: 900 (g)
